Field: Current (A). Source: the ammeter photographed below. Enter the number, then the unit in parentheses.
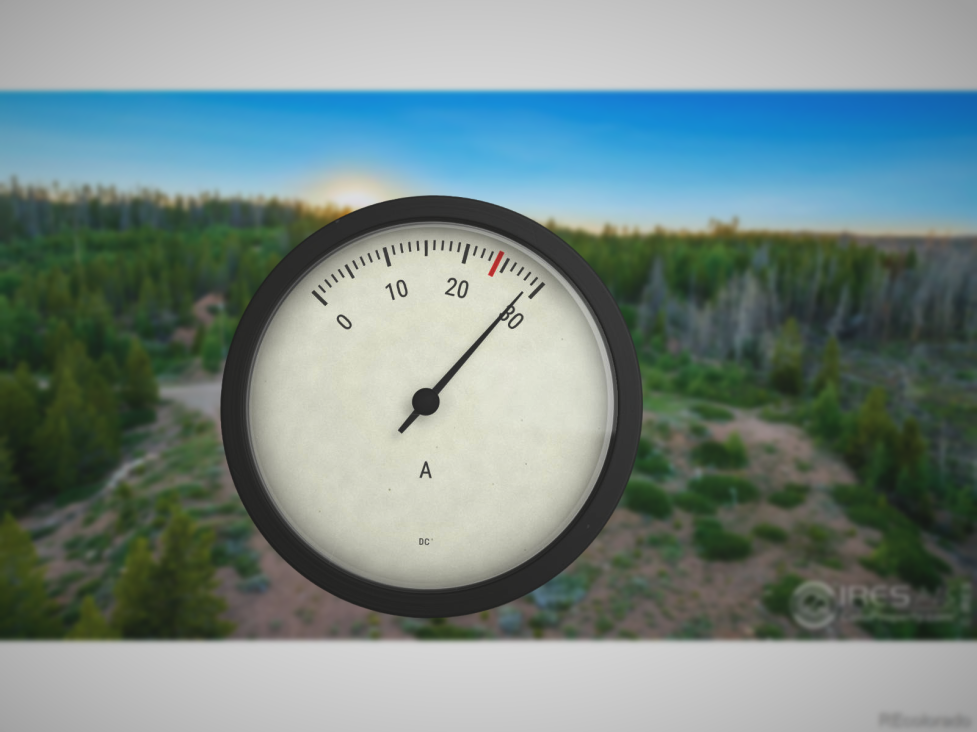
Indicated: 29 (A)
